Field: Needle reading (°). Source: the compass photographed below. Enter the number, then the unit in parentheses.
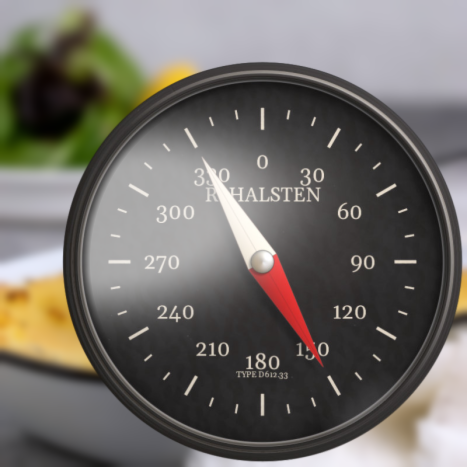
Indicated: 150 (°)
